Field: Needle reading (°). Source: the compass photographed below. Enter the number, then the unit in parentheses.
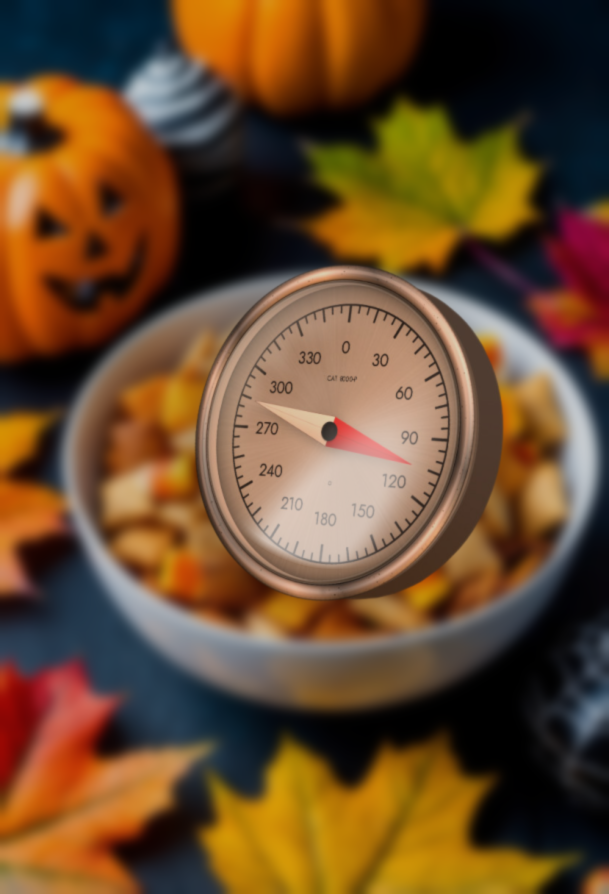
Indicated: 105 (°)
